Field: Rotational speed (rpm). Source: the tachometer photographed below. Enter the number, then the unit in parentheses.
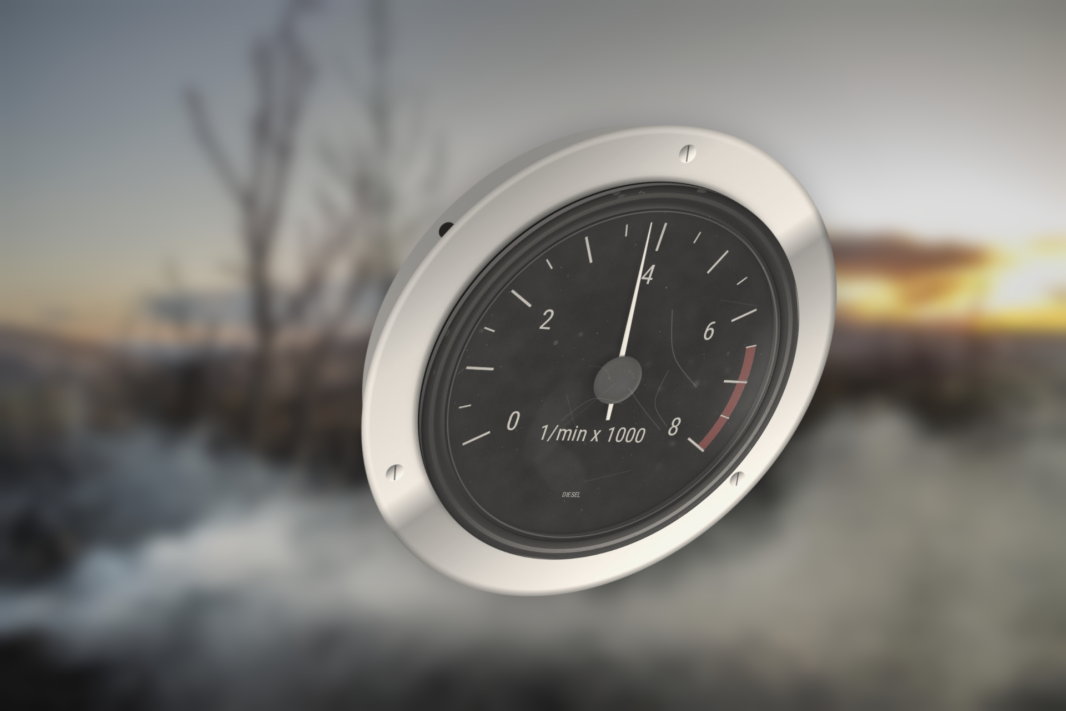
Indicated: 3750 (rpm)
